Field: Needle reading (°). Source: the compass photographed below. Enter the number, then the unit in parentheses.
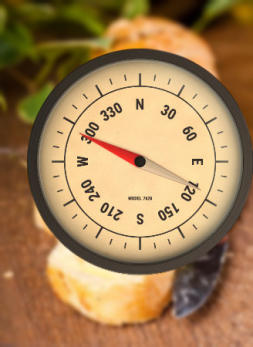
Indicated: 295 (°)
